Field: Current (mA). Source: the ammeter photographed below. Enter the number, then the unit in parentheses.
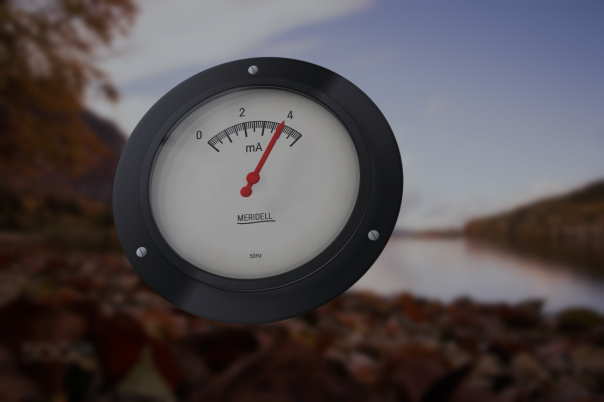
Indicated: 4 (mA)
